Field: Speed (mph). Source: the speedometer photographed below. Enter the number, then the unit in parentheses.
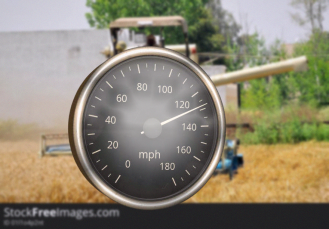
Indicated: 127.5 (mph)
